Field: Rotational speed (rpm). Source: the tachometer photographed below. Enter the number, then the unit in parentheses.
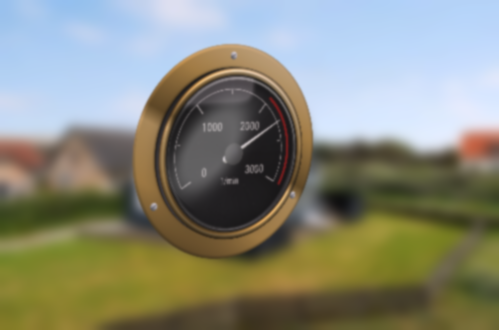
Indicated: 2250 (rpm)
